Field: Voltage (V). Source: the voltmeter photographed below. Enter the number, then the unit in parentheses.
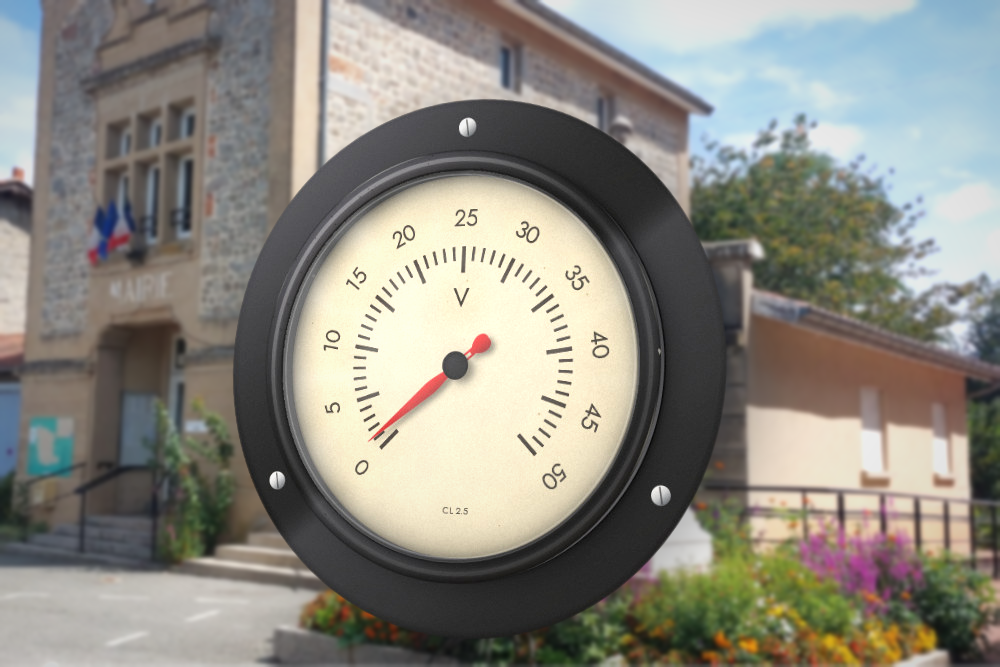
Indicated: 1 (V)
